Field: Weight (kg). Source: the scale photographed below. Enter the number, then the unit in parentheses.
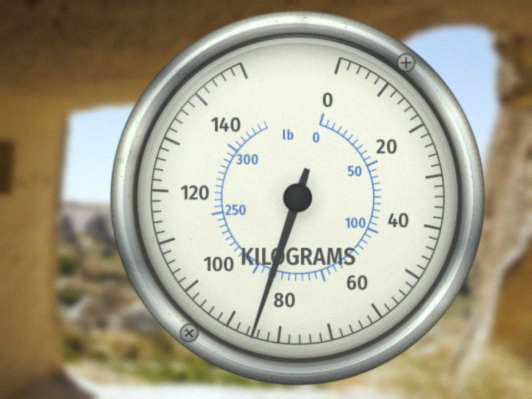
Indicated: 85 (kg)
